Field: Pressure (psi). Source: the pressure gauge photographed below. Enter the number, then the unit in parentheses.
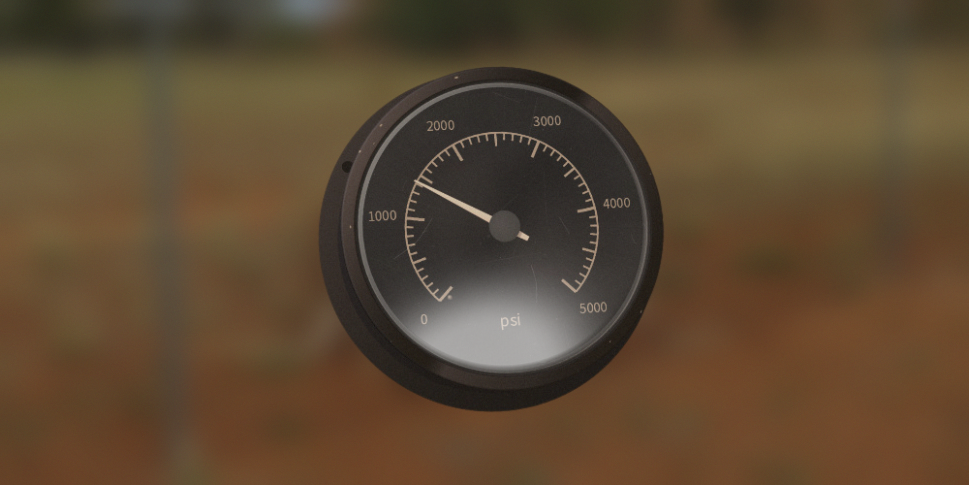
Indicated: 1400 (psi)
